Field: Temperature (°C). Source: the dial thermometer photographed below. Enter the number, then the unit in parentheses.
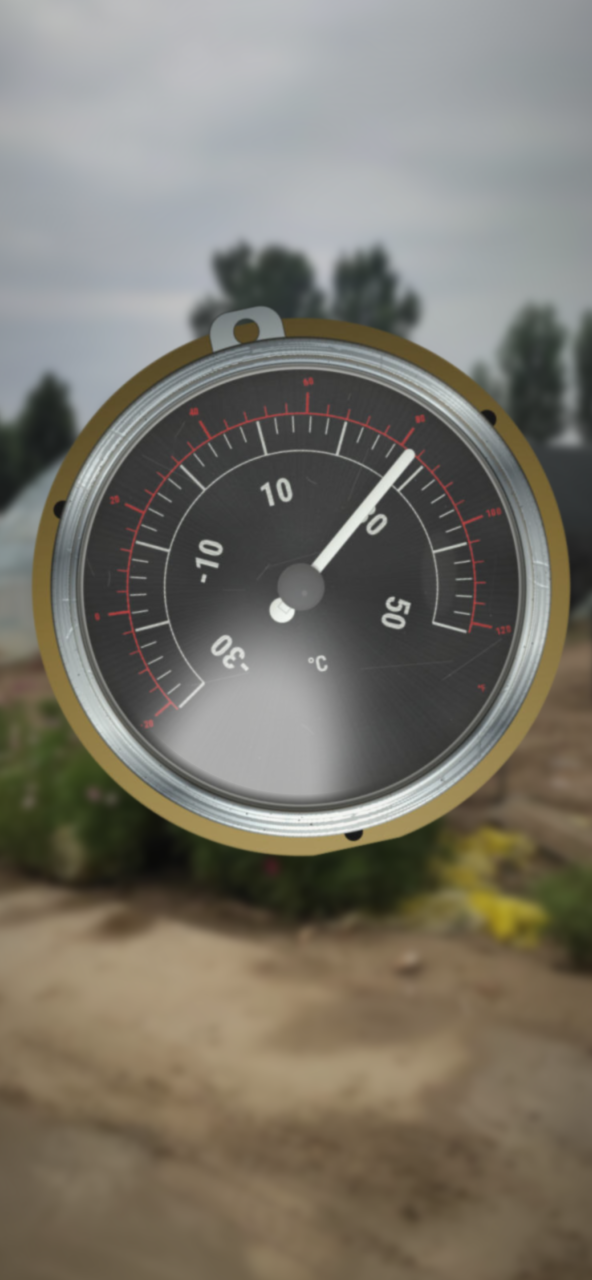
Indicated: 28 (°C)
